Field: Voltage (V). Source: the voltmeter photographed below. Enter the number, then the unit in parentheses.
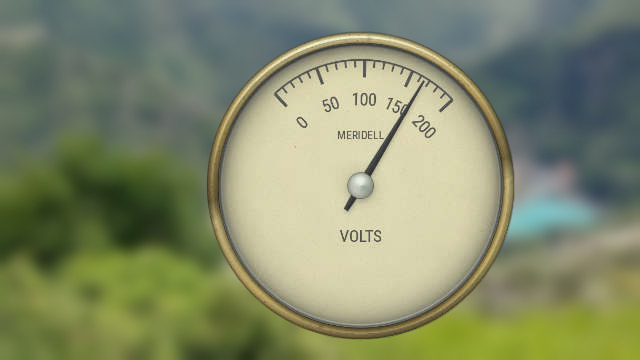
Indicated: 165 (V)
